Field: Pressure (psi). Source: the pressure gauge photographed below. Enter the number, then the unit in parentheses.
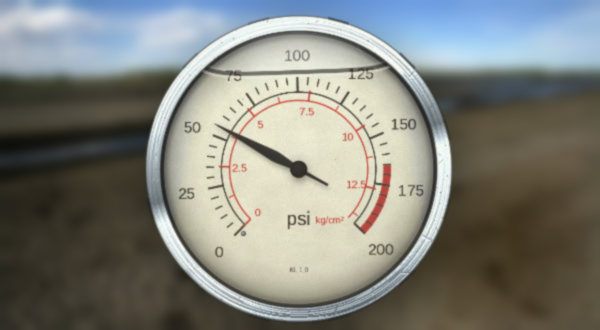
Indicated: 55 (psi)
